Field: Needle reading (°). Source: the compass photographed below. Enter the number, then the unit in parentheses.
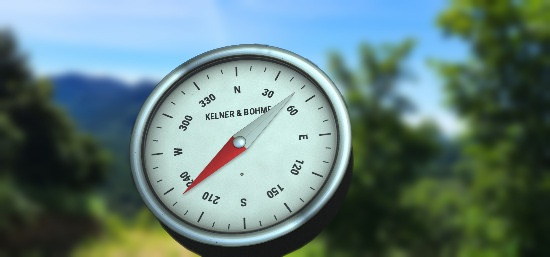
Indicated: 230 (°)
